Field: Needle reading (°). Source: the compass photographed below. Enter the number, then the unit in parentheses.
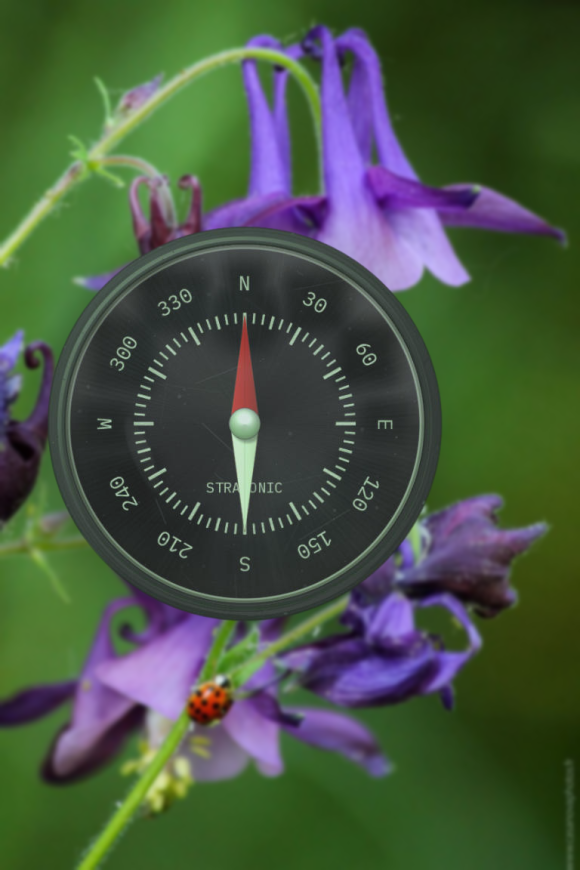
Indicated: 0 (°)
